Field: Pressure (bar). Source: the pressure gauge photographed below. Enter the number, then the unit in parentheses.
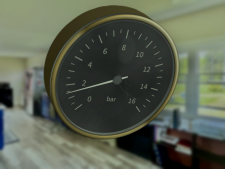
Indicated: 1.5 (bar)
